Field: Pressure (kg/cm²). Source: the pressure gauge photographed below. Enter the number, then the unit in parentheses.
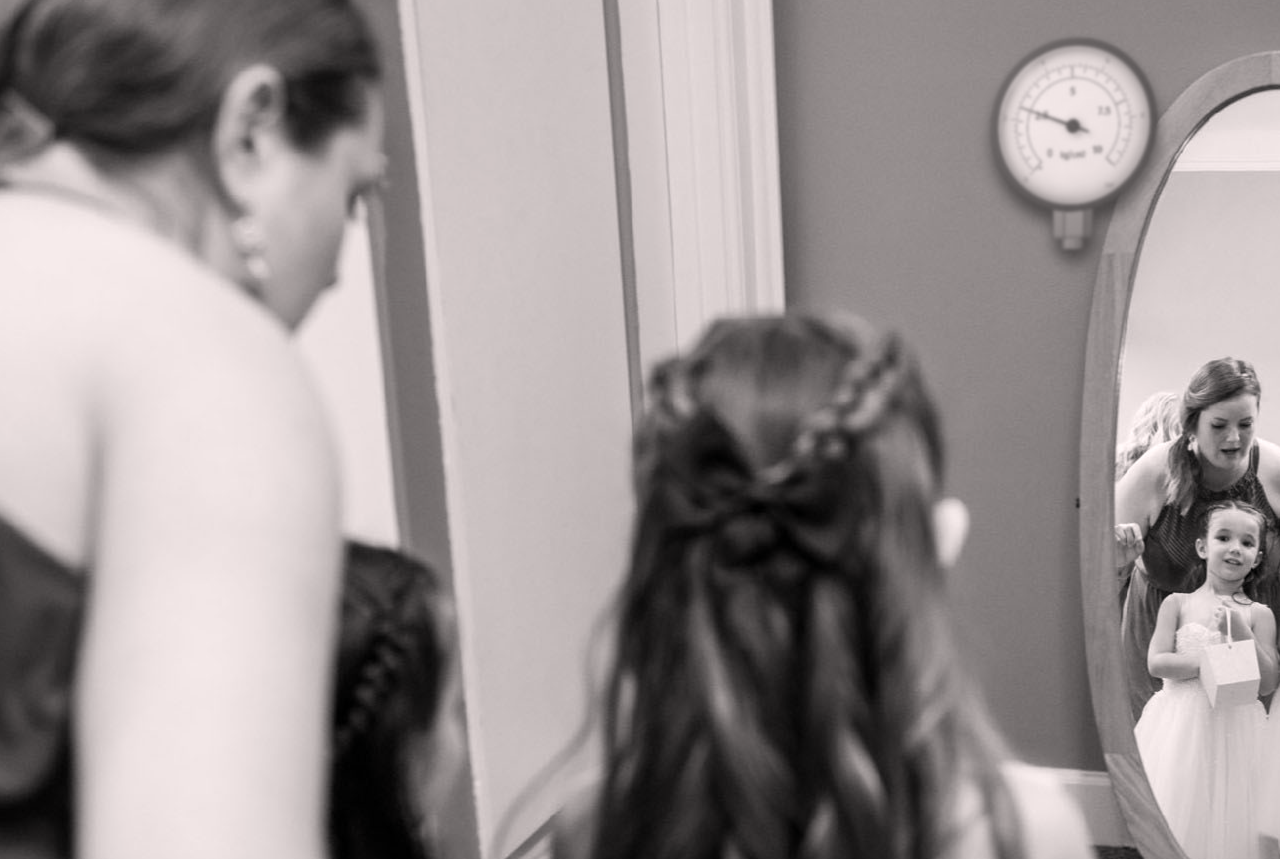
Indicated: 2.5 (kg/cm²)
